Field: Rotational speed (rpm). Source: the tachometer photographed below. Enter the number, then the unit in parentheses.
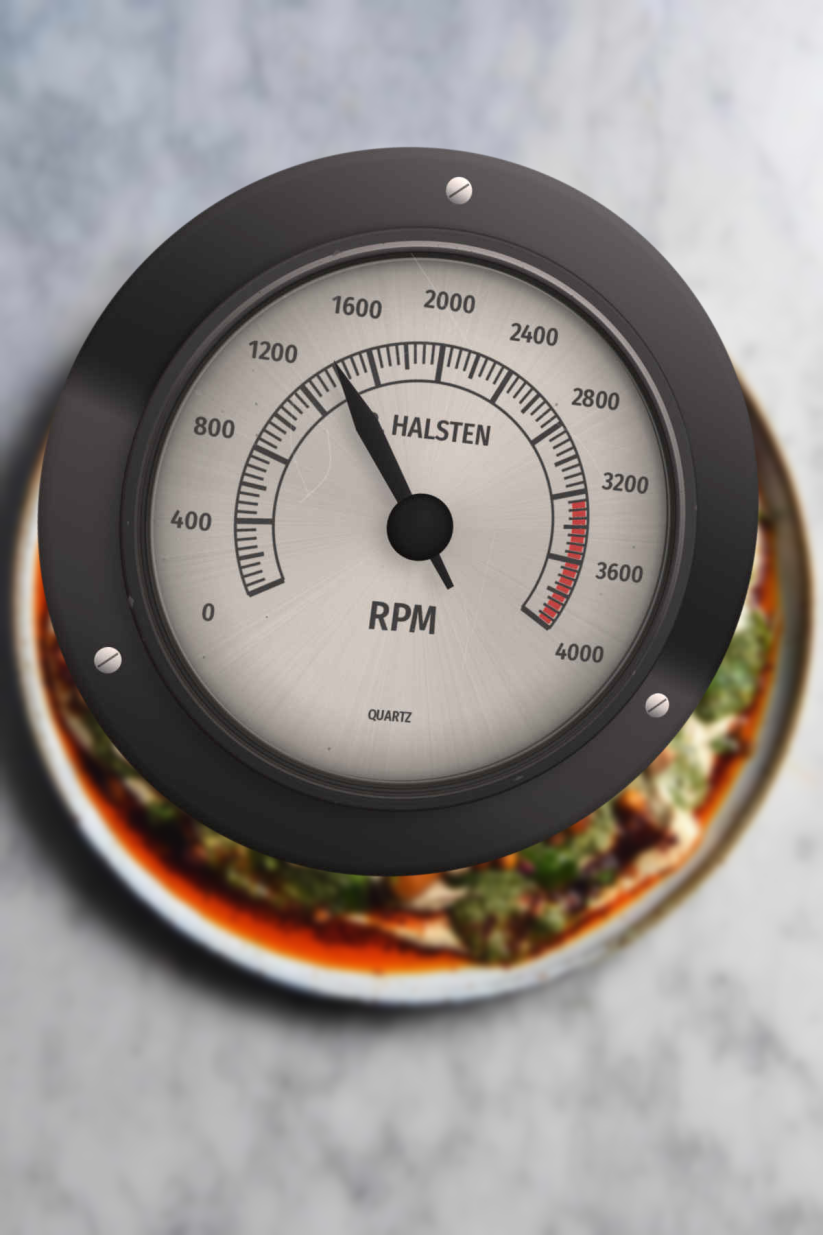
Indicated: 1400 (rpm)
